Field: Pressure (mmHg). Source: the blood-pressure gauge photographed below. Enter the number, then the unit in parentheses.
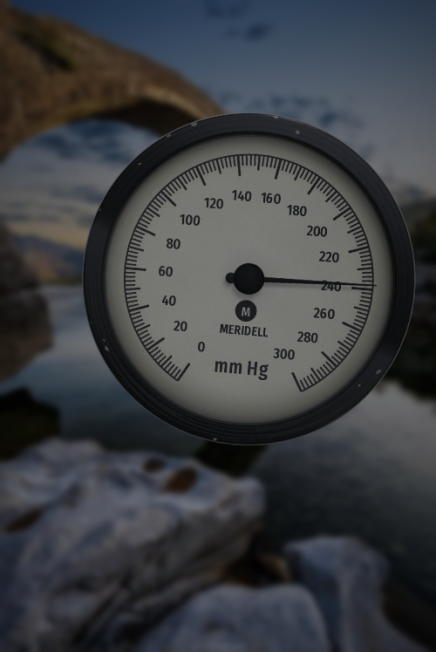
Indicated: 238 (mmHg)
